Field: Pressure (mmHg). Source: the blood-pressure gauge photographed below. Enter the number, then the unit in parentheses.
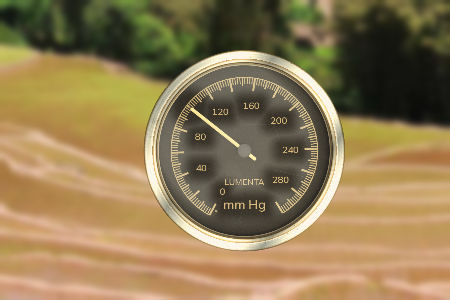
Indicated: 100 (mmHg)
